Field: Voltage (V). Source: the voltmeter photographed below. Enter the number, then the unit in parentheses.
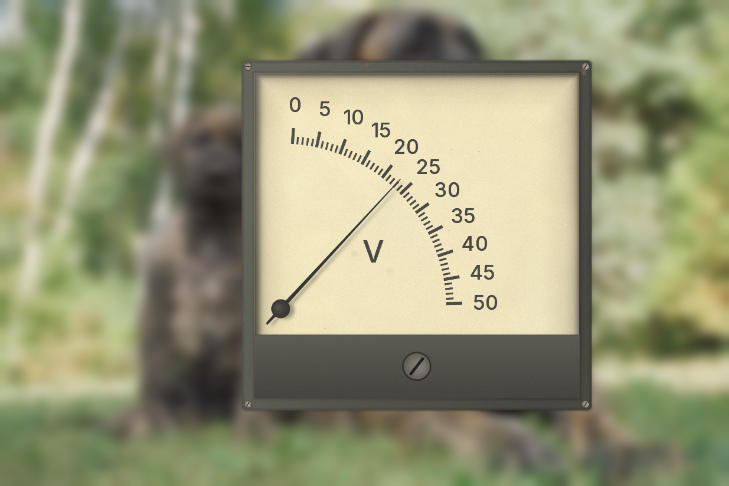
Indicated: 23 (V)
